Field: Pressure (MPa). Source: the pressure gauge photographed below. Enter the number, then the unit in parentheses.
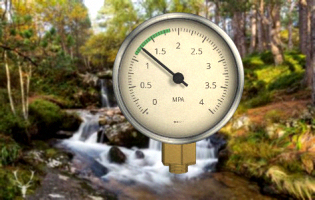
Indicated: 1.25 (MPa)
